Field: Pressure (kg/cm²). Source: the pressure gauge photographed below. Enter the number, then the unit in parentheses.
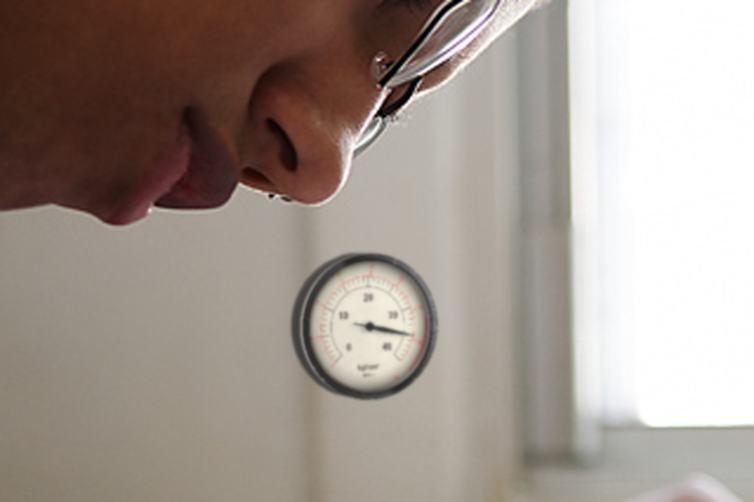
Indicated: 35 (kg/cm²)
